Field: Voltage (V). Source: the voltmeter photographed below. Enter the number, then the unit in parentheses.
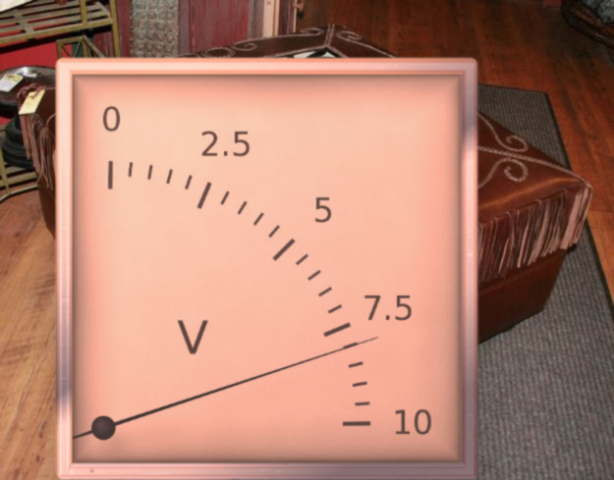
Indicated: 8 (V)
